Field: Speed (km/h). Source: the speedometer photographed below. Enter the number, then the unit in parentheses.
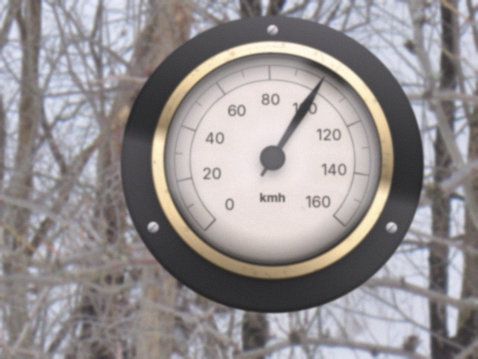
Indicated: 100 (km/h)
